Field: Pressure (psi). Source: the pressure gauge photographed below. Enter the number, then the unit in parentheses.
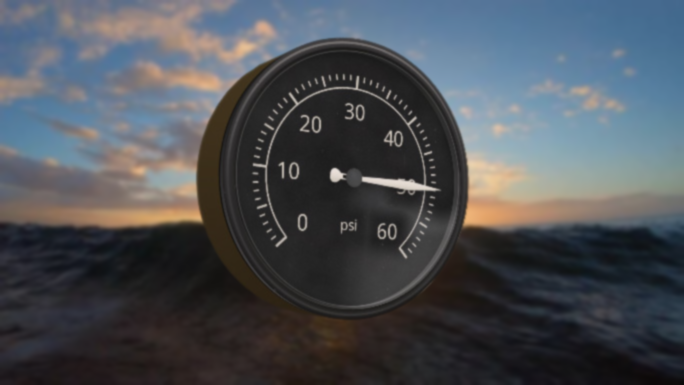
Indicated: 50 (psi)
